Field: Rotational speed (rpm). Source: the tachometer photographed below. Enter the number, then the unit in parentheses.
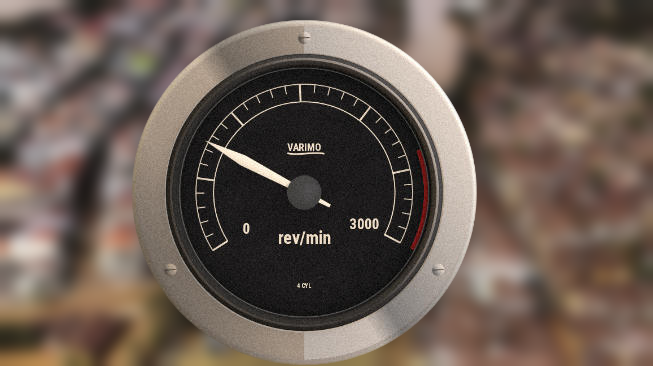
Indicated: 750 (rpm)
